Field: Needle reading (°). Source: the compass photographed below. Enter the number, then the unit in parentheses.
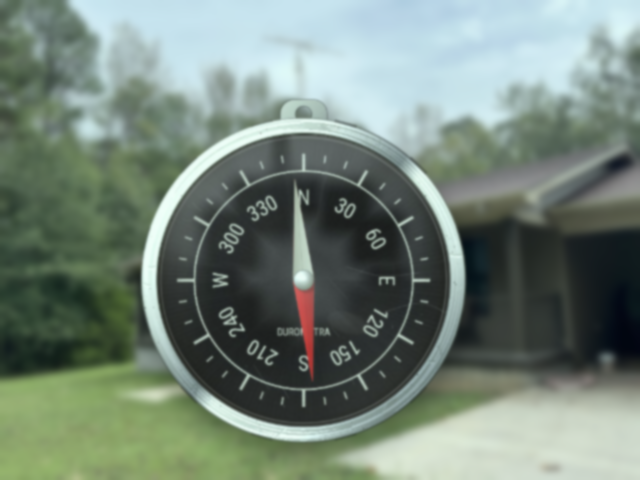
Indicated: 175 (°)
